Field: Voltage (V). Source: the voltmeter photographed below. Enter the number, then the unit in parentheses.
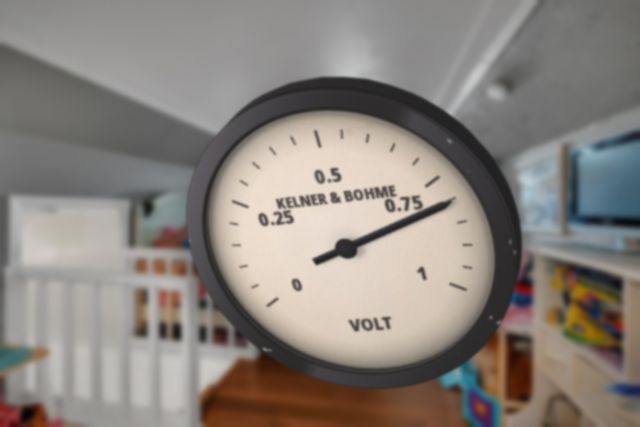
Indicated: 0.8 (V)
